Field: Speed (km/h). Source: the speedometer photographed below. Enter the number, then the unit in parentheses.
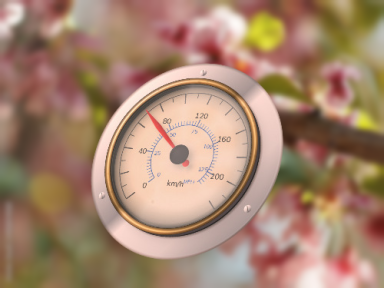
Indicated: 70 (km/h)
